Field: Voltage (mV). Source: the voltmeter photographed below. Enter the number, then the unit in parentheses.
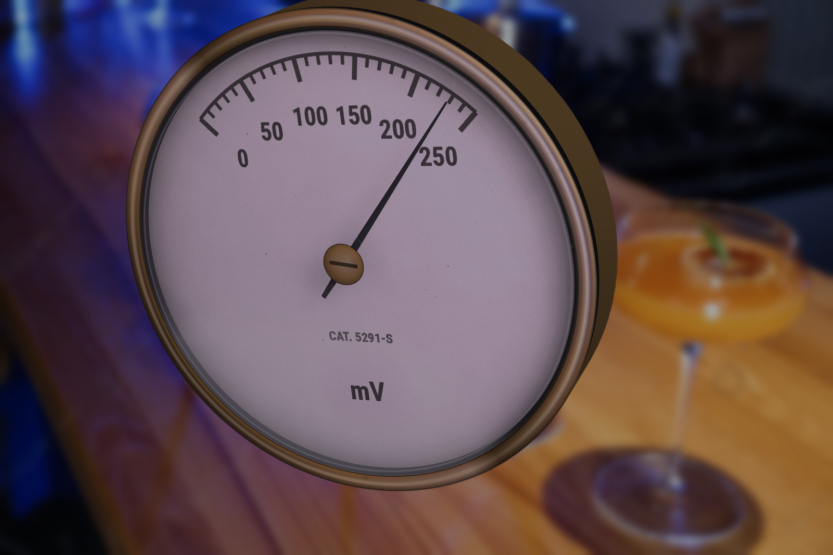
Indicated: 230 (mV)
